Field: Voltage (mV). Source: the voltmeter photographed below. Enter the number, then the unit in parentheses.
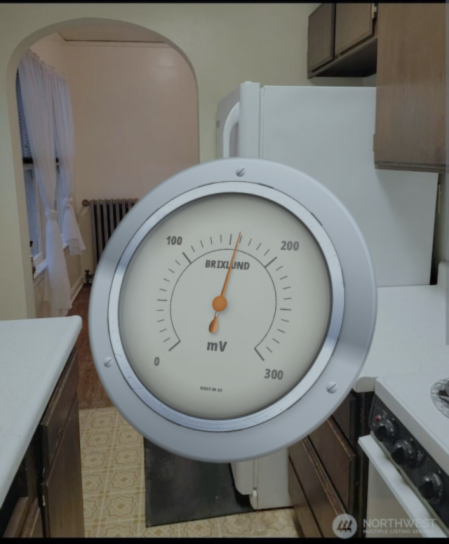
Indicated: 160 (mV)
